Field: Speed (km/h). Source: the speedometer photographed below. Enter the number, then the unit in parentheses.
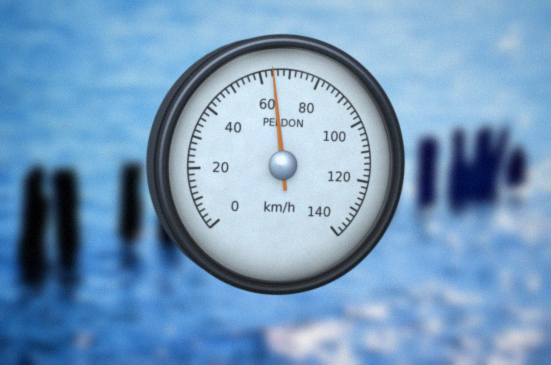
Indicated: 64 (km/h)
